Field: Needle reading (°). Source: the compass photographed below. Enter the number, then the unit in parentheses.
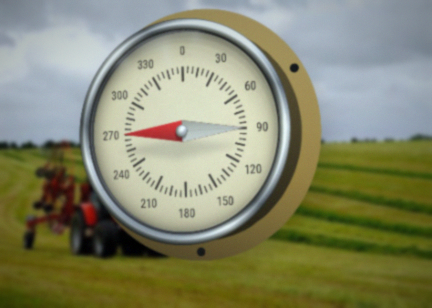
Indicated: 270 (°)
